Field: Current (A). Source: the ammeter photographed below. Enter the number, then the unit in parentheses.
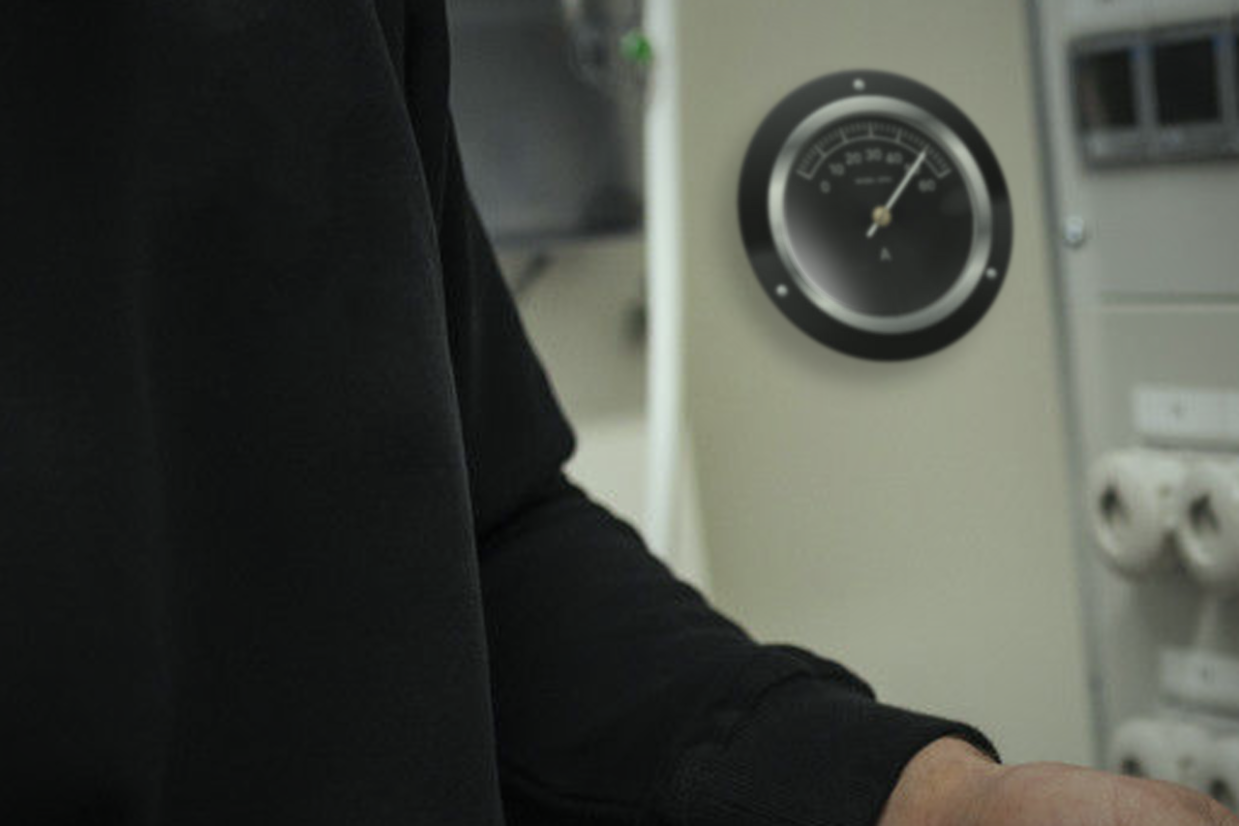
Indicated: 50 (A)
